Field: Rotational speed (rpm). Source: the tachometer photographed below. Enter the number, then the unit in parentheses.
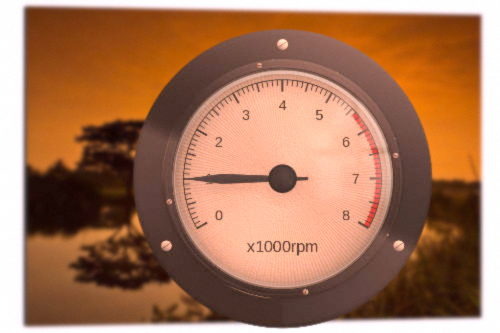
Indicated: 1000 (rpm)
